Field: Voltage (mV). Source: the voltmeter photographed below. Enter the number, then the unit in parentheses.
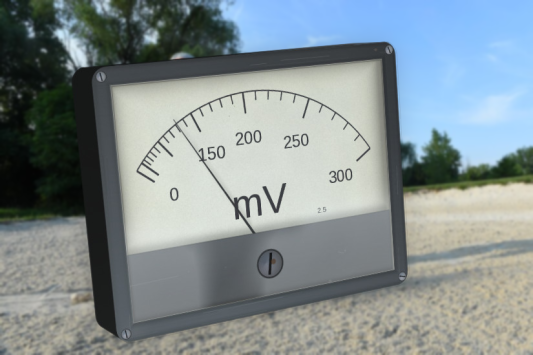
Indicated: 130 (mV)
